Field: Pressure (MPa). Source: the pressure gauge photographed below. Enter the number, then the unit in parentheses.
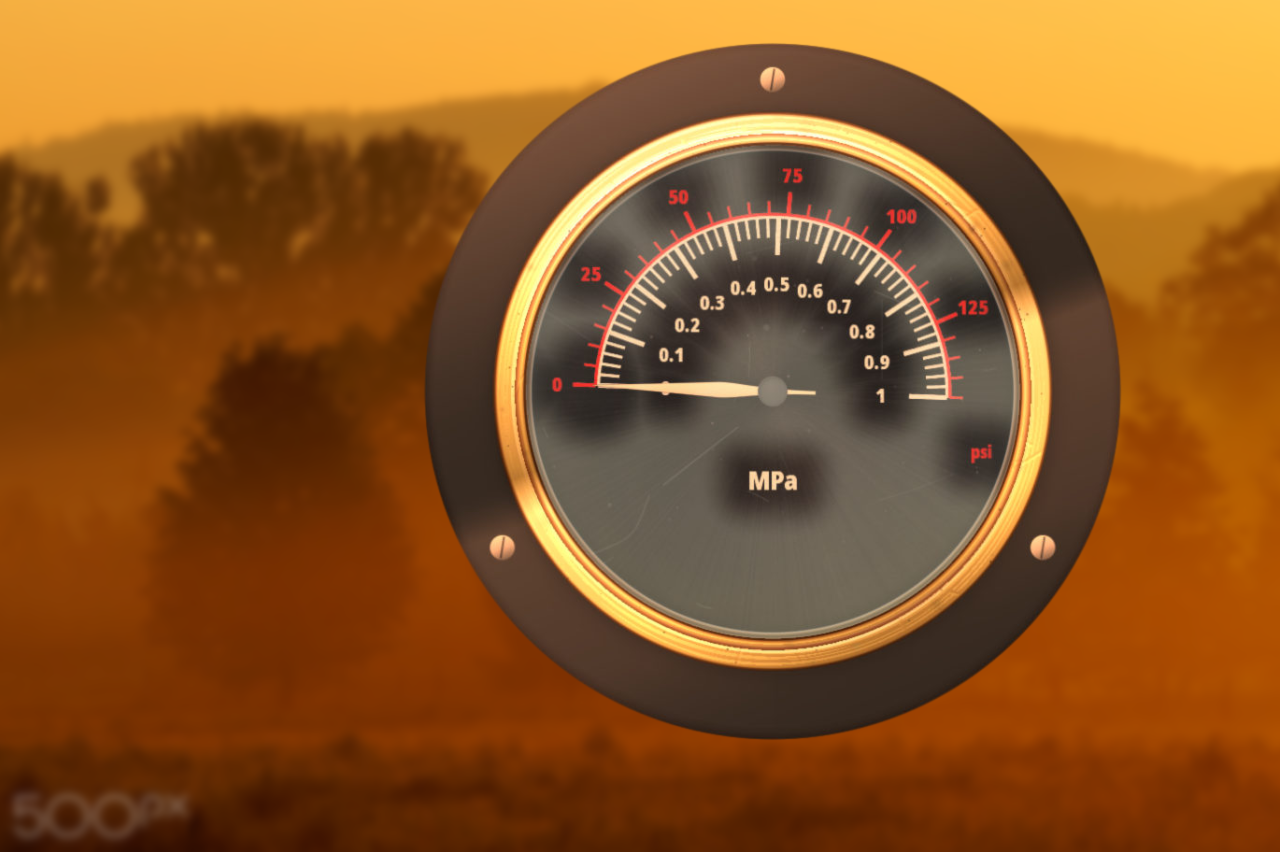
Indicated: 0 (MPa)
